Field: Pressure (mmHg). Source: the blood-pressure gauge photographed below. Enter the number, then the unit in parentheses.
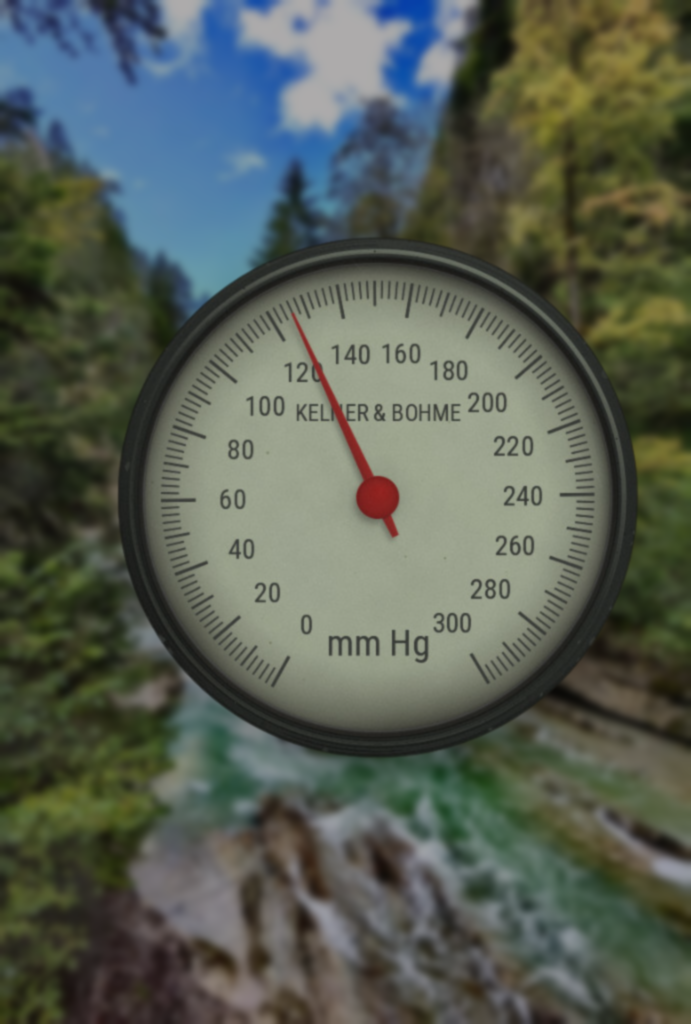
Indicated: 126 (mmHg)
